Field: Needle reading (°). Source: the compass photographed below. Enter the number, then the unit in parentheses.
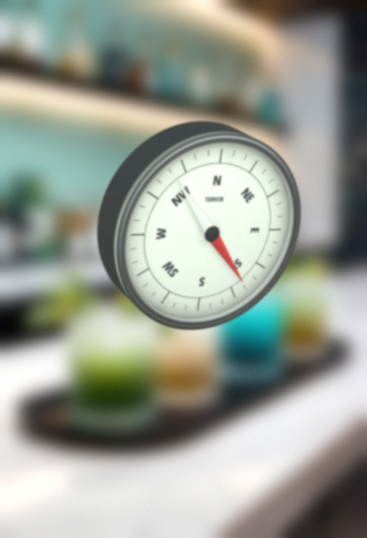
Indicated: 140 (°)
